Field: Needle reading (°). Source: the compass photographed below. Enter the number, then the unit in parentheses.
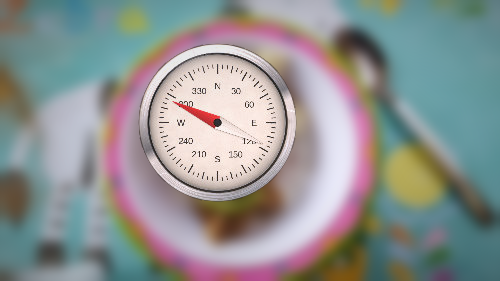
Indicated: 295 (°)
